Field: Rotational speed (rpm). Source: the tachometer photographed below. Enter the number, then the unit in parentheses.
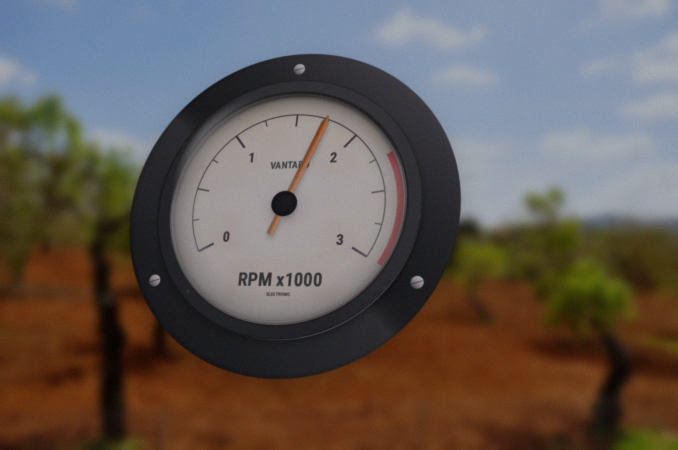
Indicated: 1750 (rpm)
